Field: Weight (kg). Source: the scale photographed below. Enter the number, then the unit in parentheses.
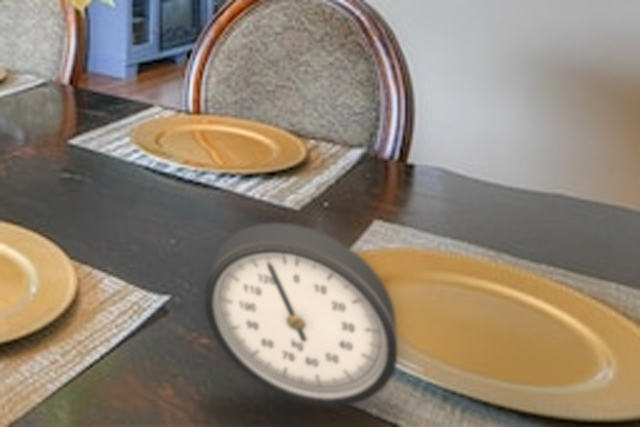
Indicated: 125 (kg)
